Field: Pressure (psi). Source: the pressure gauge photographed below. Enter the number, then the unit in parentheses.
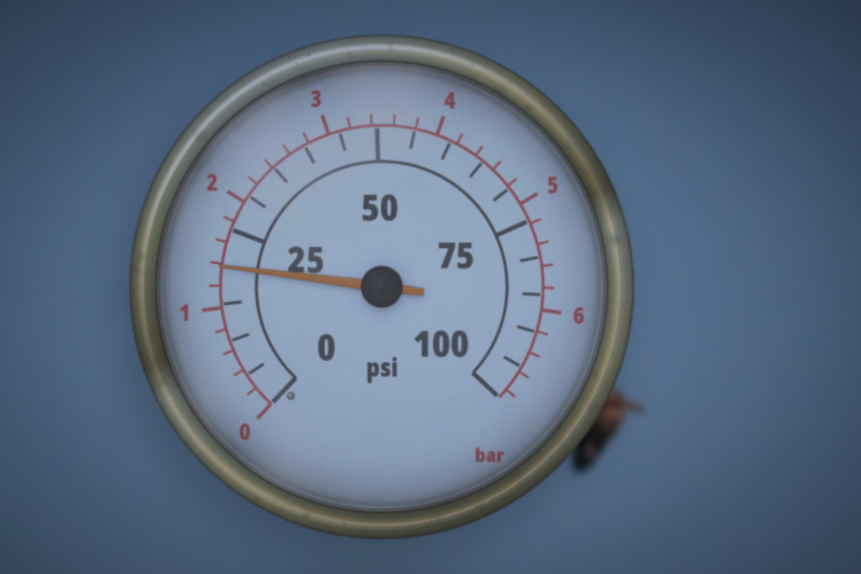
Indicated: 20 (psi)
